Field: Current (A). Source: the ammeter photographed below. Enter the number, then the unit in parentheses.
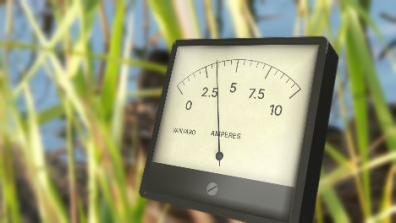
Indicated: 3.5 (A)
